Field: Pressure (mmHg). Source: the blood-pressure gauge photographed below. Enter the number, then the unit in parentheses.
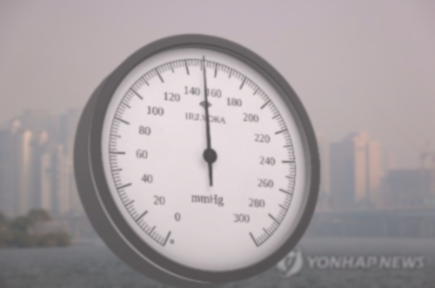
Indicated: 150 (mmHg)
